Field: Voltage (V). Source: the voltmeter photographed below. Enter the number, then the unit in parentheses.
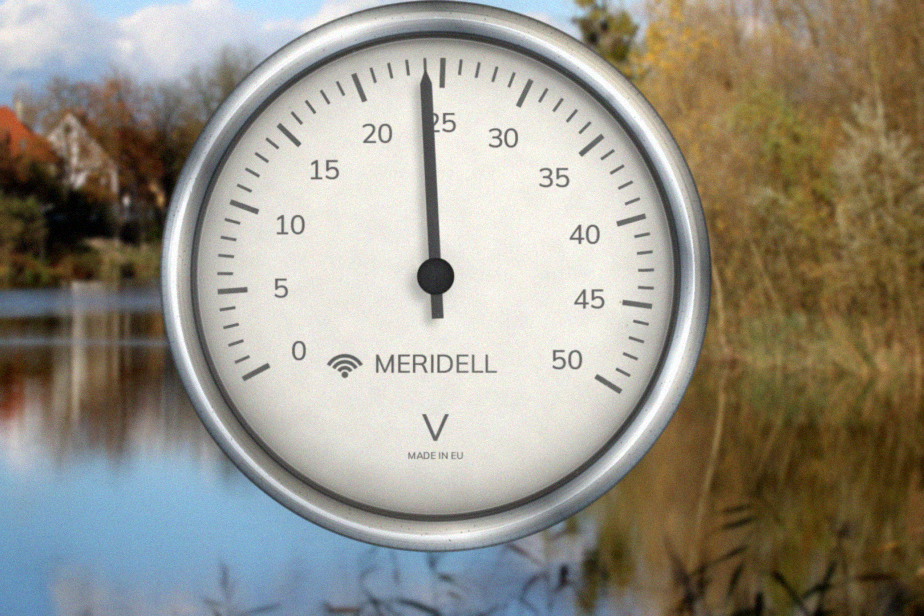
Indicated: 24 (V)
